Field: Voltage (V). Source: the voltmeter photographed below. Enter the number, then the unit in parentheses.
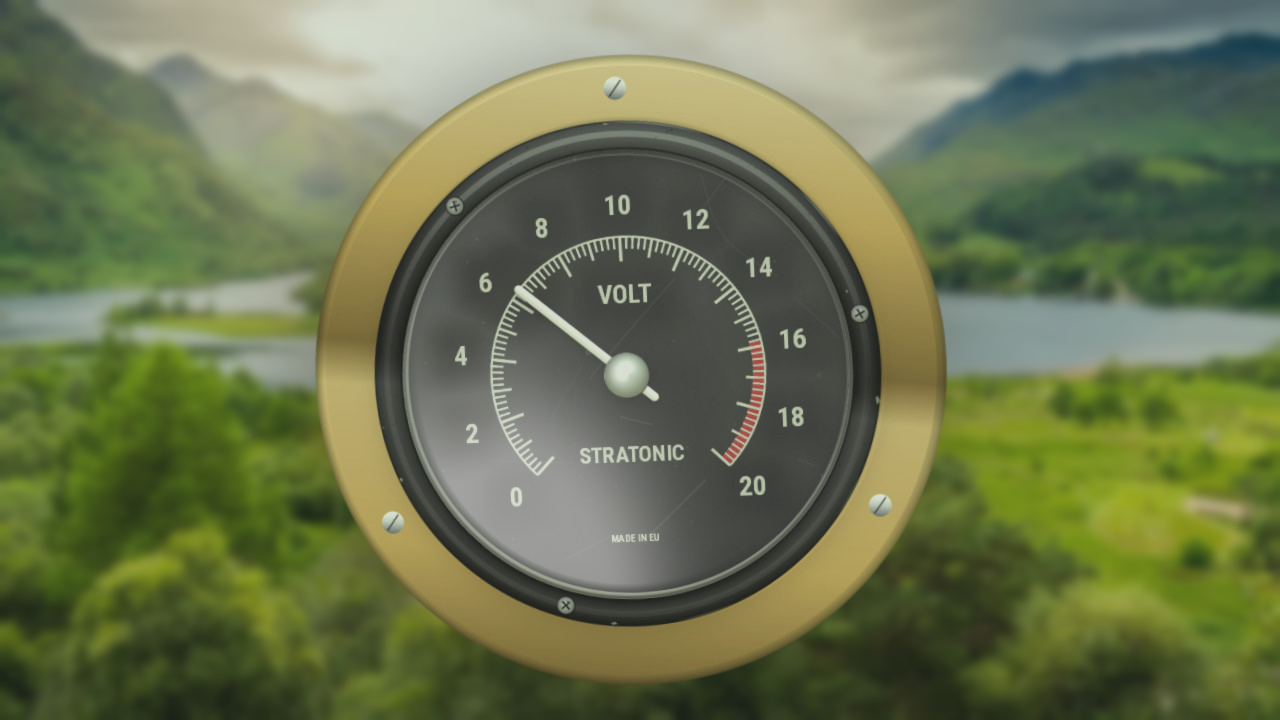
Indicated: 6.4 (V)
